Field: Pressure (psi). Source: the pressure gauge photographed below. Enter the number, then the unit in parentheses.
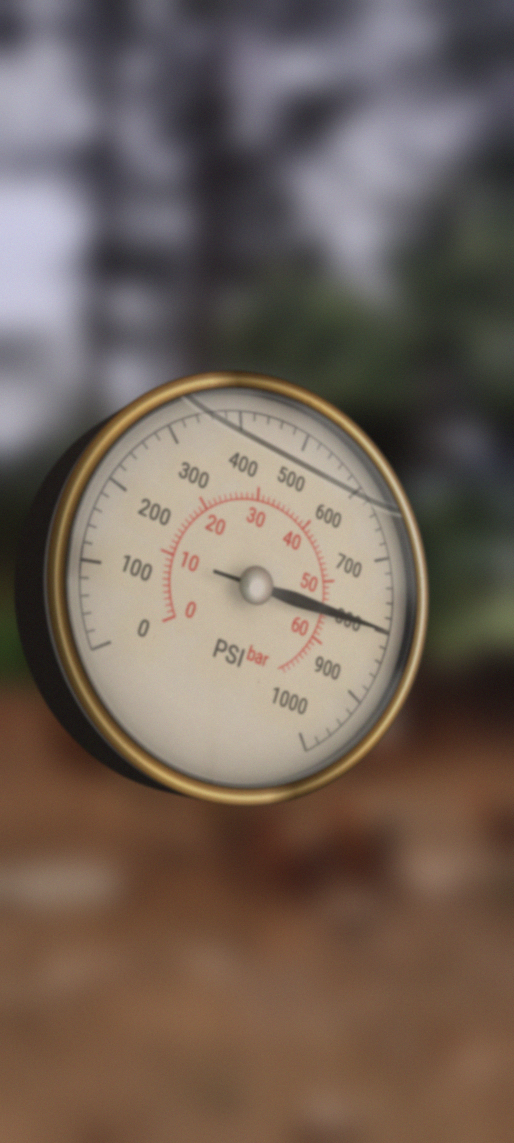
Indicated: 800 (psi)
